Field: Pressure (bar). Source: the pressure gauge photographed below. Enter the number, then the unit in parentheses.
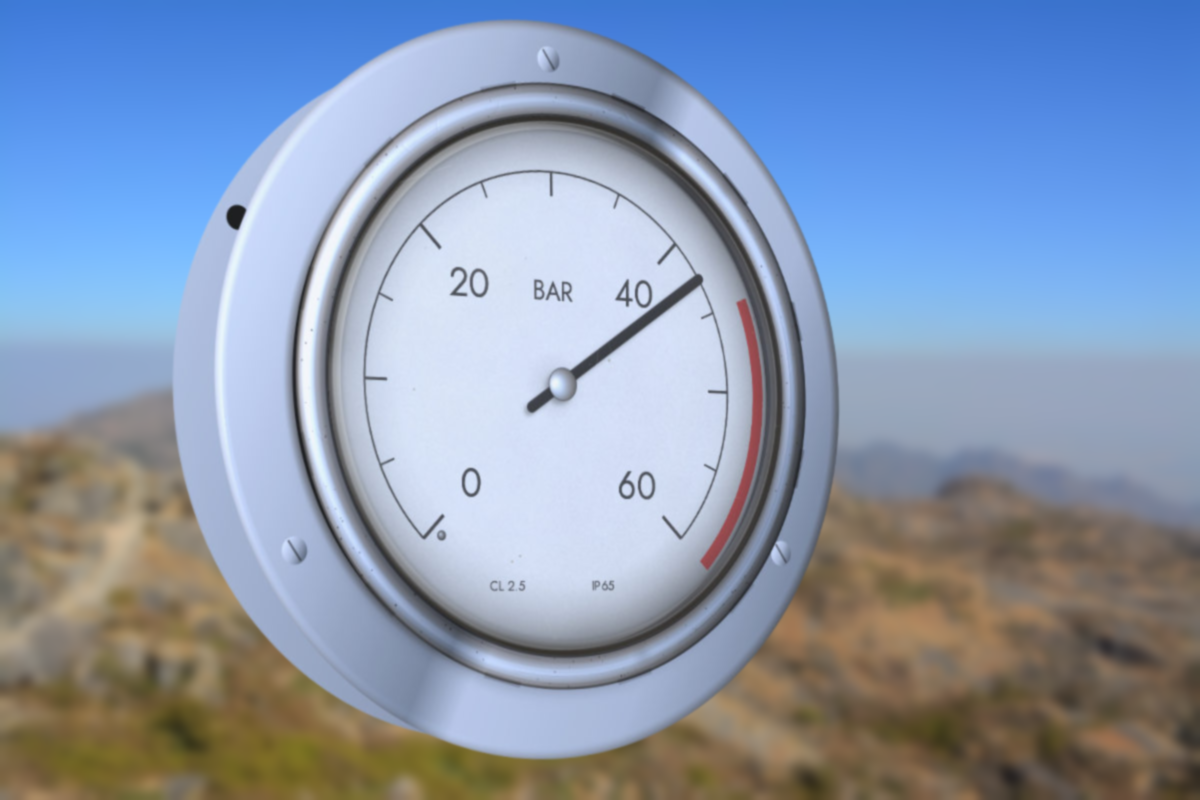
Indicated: 42.5 (bar)
